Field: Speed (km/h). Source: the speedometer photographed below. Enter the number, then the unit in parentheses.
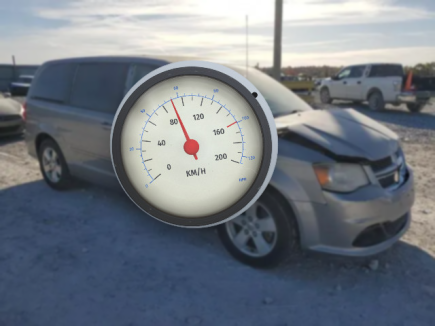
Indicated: 90 (km/h)
